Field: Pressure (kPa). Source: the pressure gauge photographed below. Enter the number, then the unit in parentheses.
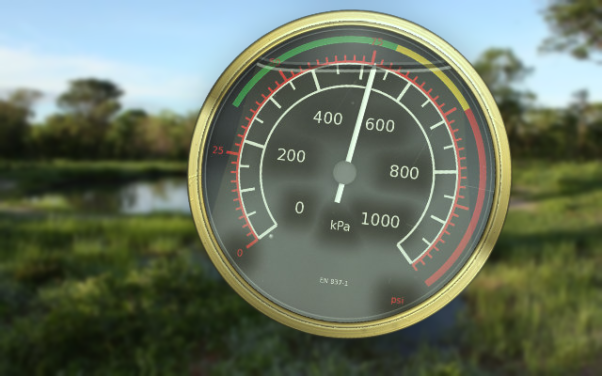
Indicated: 525 (kPa)
